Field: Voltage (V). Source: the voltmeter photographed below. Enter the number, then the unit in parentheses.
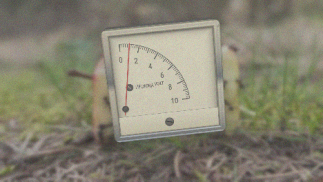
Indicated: 1 (V)
